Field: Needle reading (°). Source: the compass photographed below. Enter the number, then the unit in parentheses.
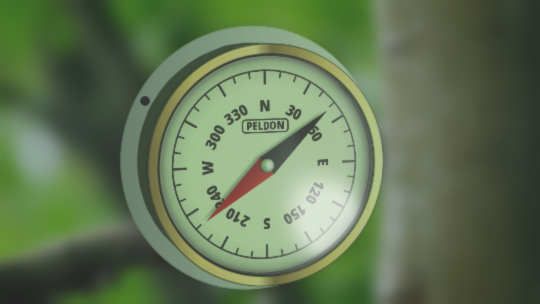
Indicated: 230 (°)
